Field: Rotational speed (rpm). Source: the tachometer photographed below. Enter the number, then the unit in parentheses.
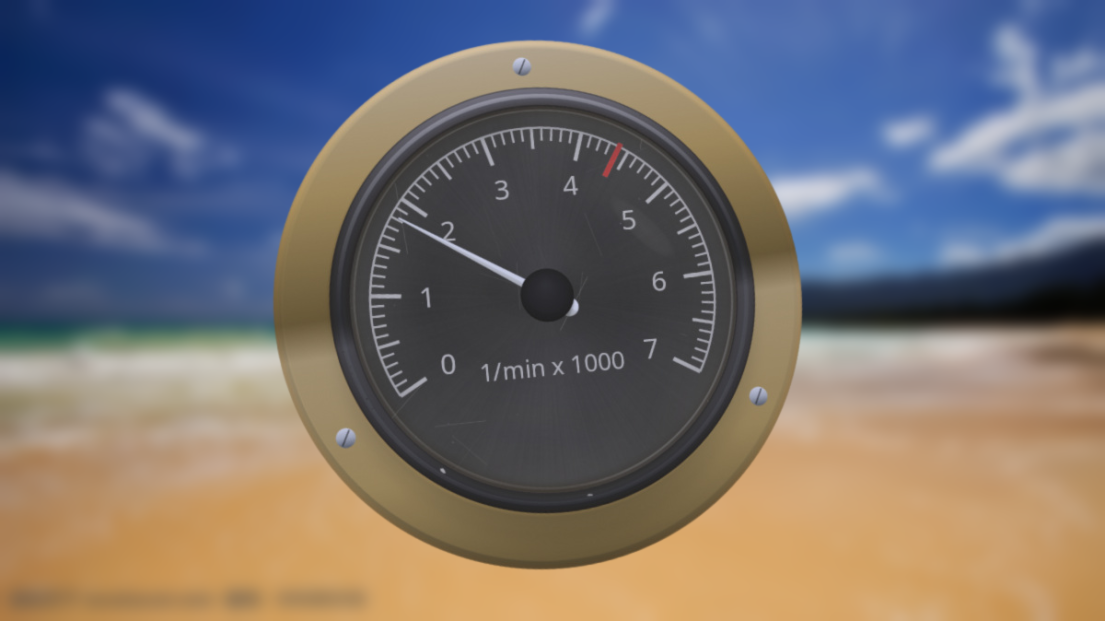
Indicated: 1800 (rpm)
